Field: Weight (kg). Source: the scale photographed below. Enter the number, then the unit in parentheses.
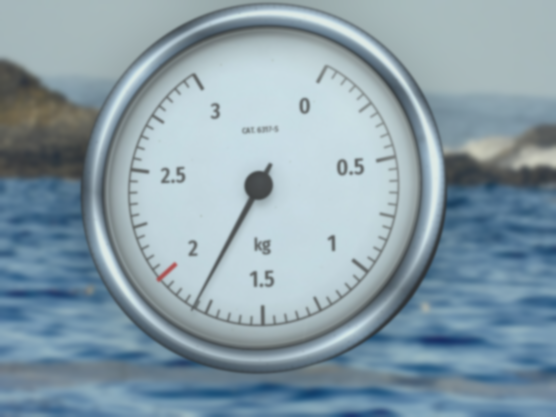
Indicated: 1.8 (kg)
